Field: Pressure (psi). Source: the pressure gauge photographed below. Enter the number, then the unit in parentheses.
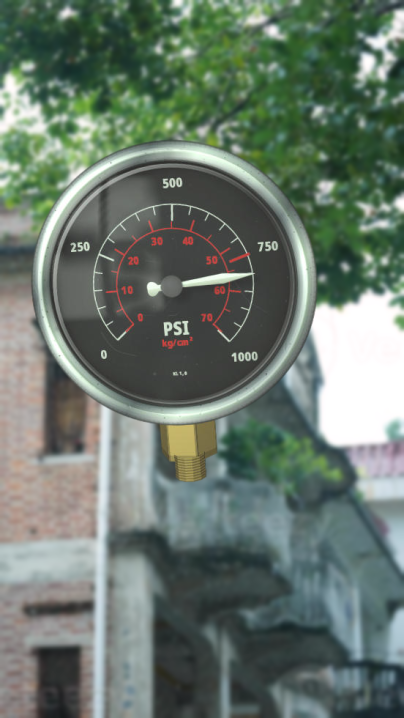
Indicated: 800 (psi)
